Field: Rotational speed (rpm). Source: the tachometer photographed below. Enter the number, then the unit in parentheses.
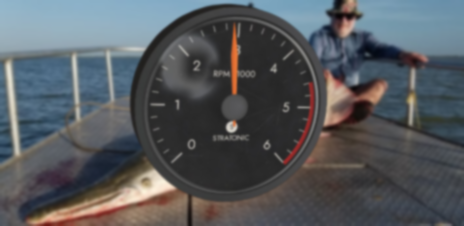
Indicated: 2900 (rpm)
